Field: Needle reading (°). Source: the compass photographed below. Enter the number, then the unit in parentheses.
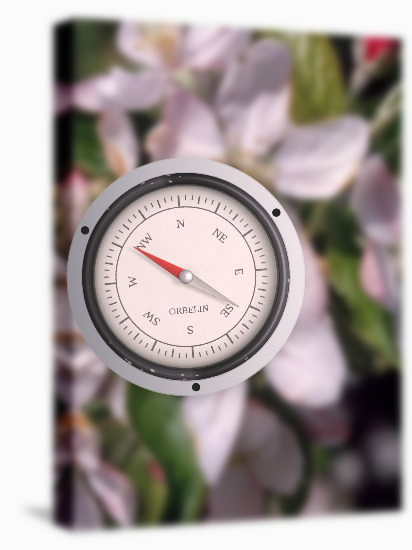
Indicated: 305 (°)
